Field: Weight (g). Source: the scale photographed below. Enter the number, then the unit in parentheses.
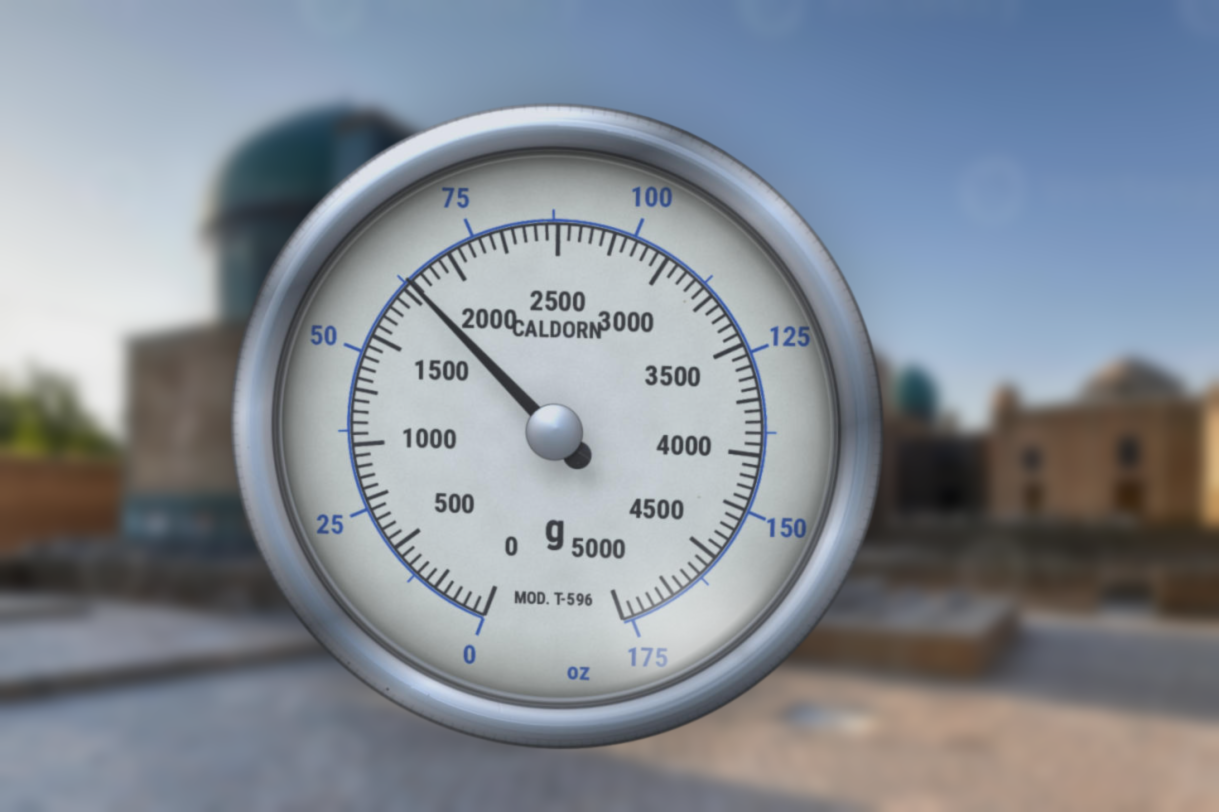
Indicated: 1800 (g)
